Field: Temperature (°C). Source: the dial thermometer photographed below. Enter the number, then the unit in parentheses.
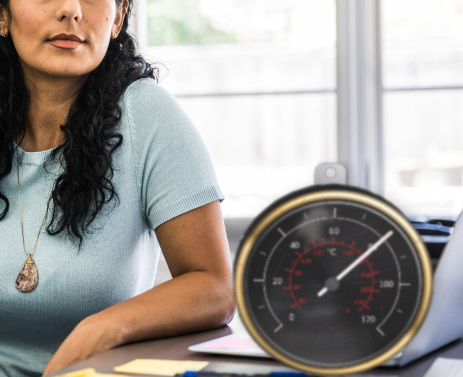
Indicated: 80 (°C)
